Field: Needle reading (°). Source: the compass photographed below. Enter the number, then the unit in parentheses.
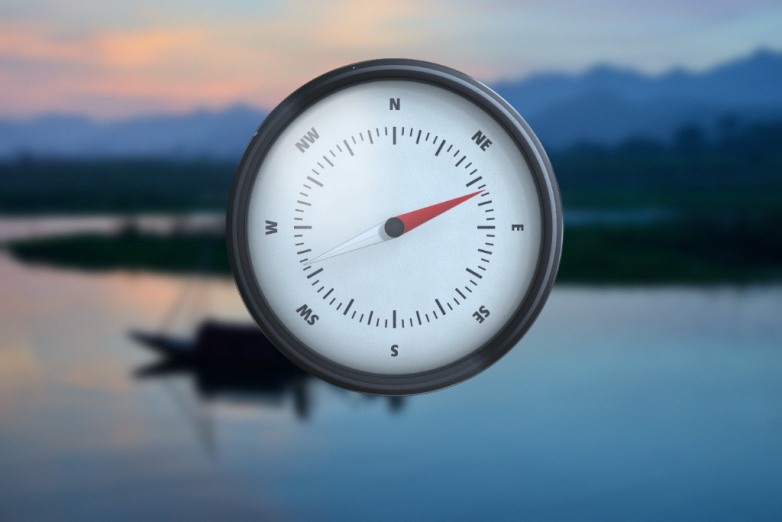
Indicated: 67.5 (°)
